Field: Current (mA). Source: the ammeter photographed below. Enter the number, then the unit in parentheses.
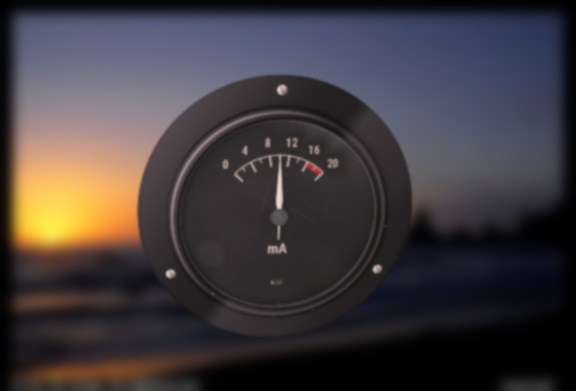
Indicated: 10 (mA)
